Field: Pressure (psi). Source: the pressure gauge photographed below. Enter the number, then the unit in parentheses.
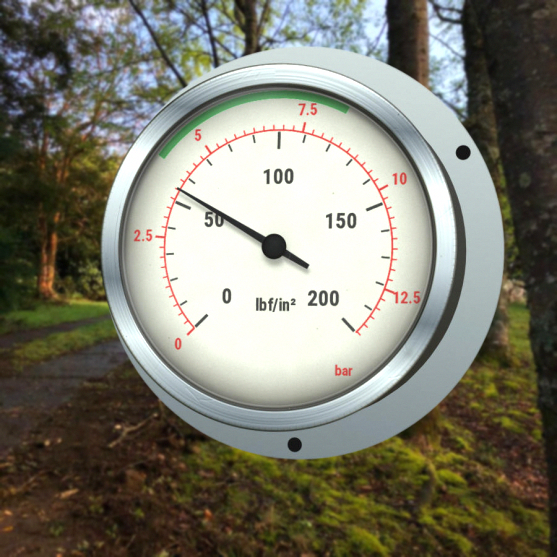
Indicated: 55 (psi)
